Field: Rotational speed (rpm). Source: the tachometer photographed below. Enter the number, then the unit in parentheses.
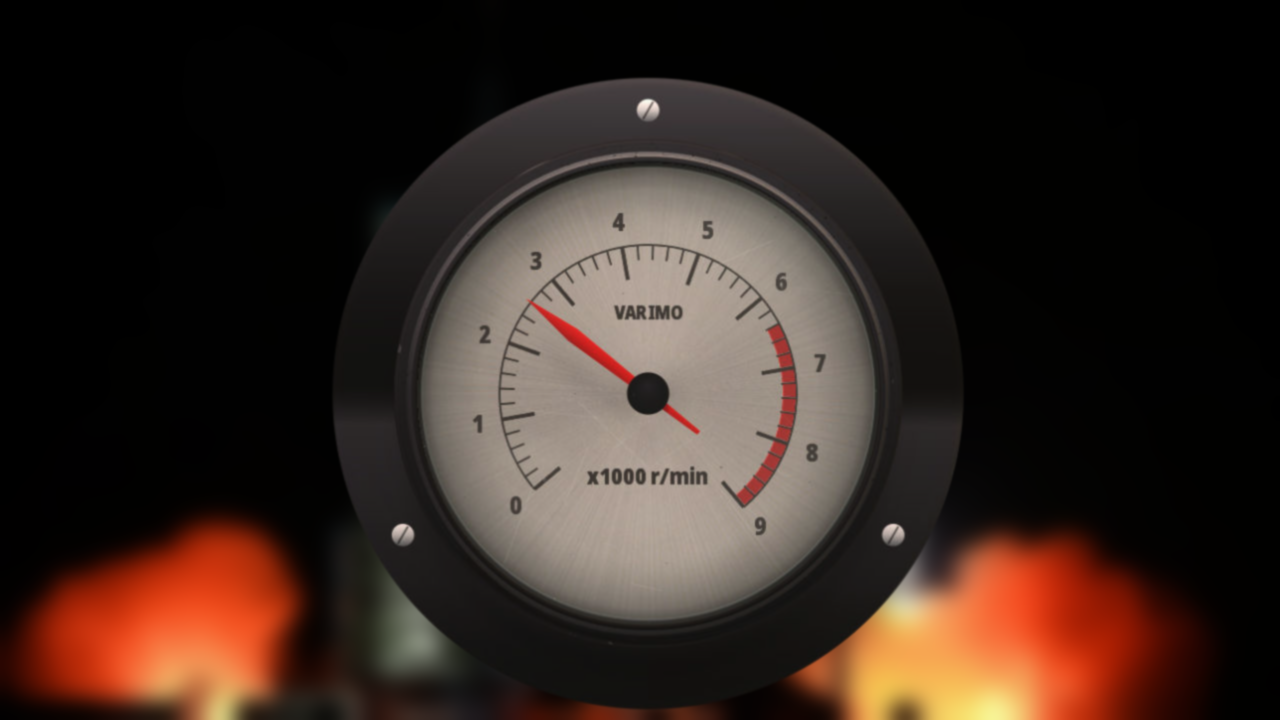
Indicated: 2600 (rpm)
